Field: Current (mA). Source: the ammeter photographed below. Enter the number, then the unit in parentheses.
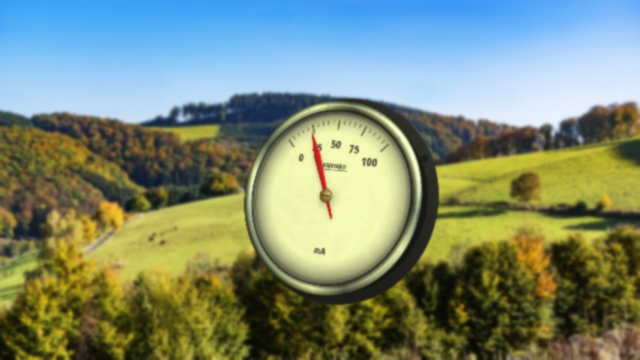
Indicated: 25 (mA)
